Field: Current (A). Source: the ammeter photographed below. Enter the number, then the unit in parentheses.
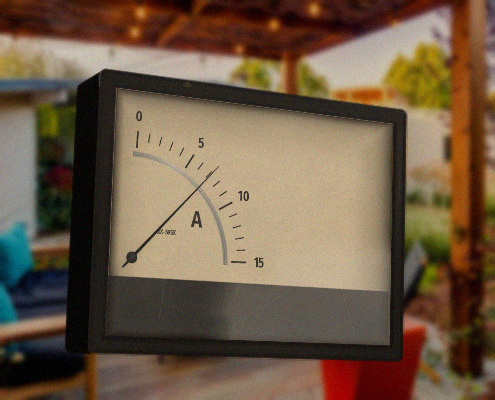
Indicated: 7 (A)
